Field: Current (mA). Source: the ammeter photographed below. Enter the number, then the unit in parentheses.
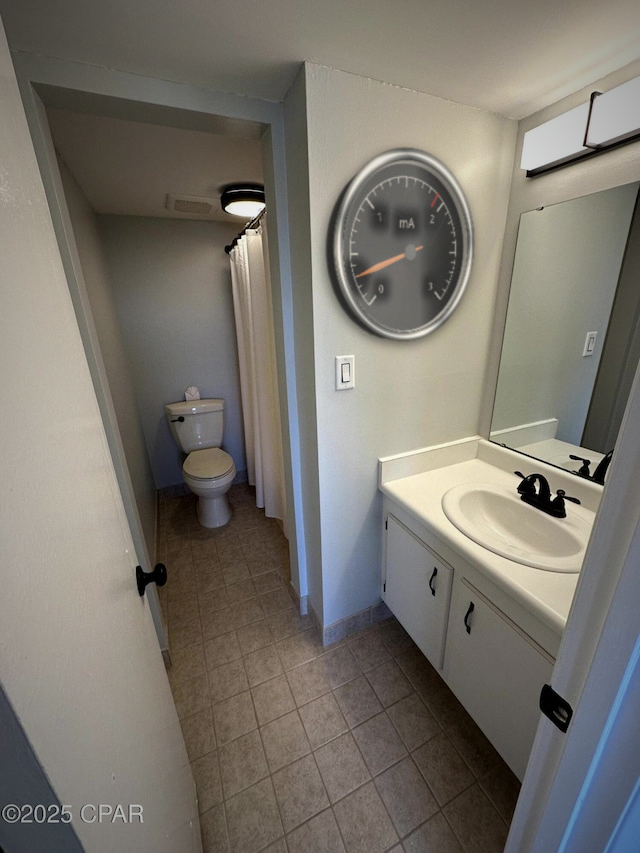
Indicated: 0.3 (mA)
